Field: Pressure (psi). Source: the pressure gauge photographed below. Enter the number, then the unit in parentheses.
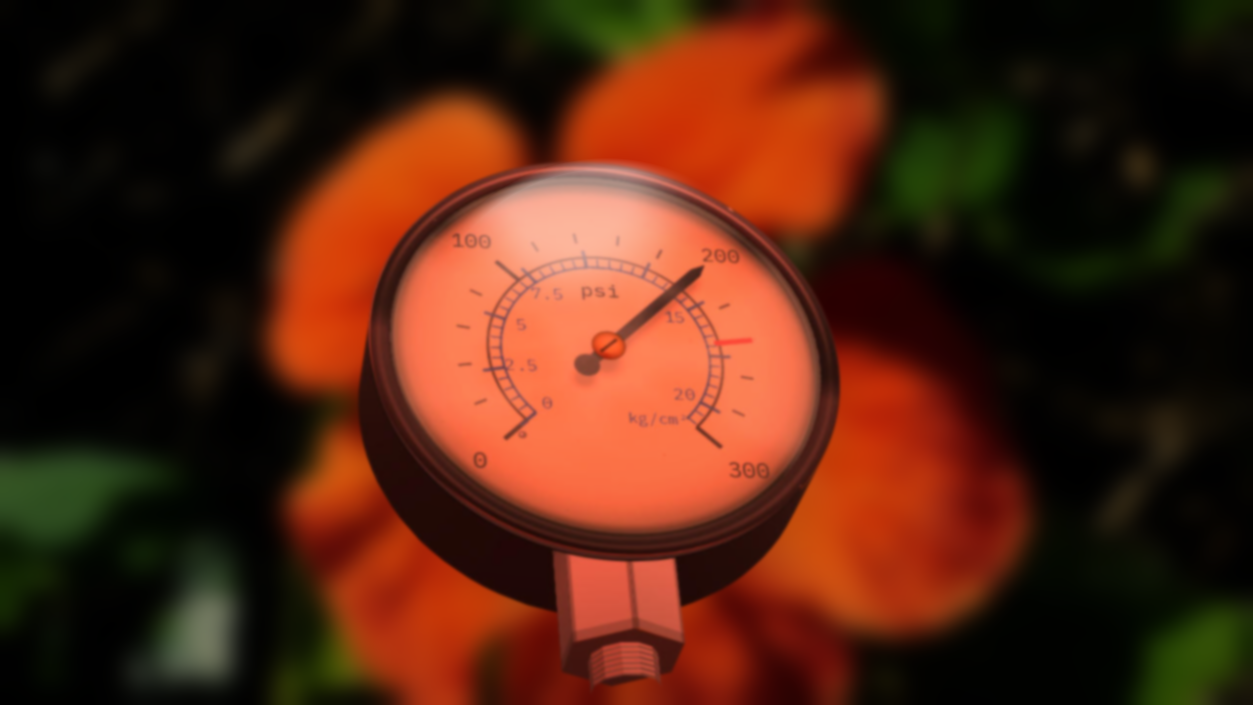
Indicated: 200 (psi)
